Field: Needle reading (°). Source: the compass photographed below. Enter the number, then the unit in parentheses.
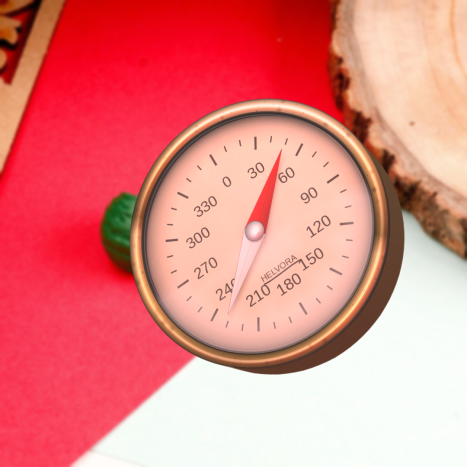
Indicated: 50 (°)
